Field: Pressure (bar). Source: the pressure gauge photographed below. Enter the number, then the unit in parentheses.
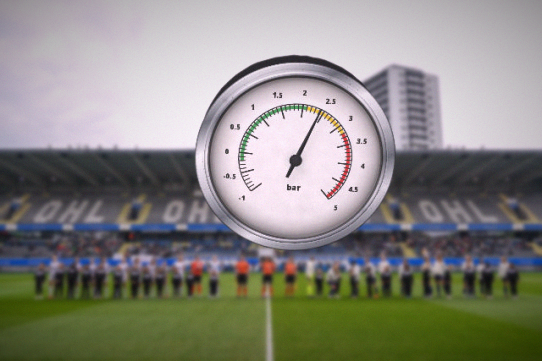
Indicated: 2.4 (bar)
